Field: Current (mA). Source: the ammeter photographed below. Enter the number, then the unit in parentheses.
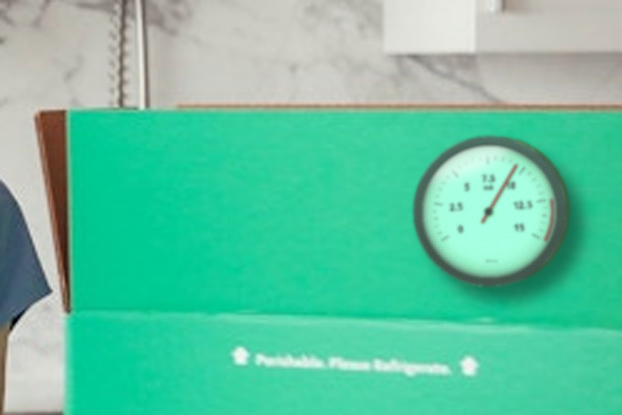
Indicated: 9.5 (mA)
